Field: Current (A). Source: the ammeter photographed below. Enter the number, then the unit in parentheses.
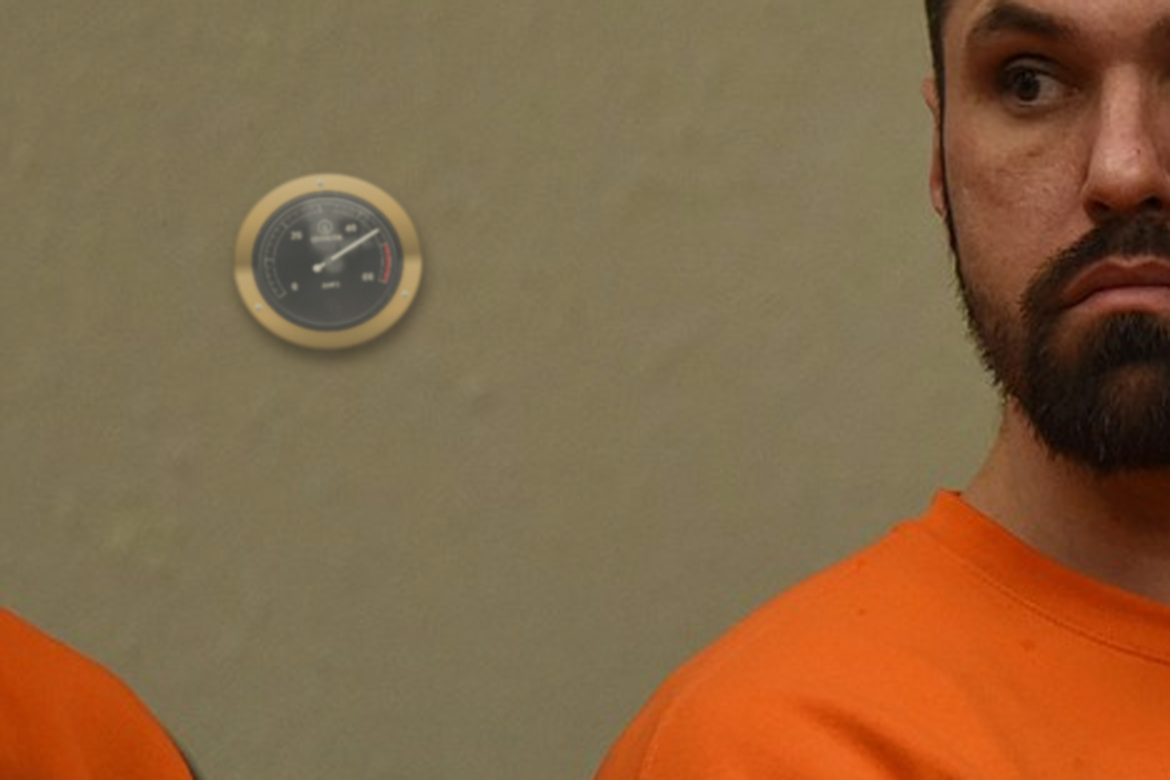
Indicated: 46 (A)
